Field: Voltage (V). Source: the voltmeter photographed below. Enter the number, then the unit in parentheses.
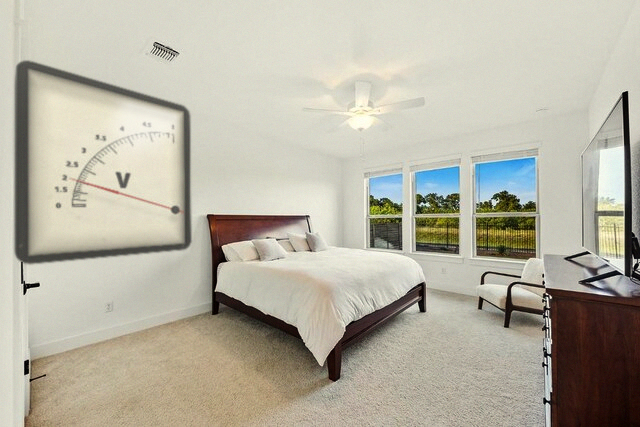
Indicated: 2 (V)
